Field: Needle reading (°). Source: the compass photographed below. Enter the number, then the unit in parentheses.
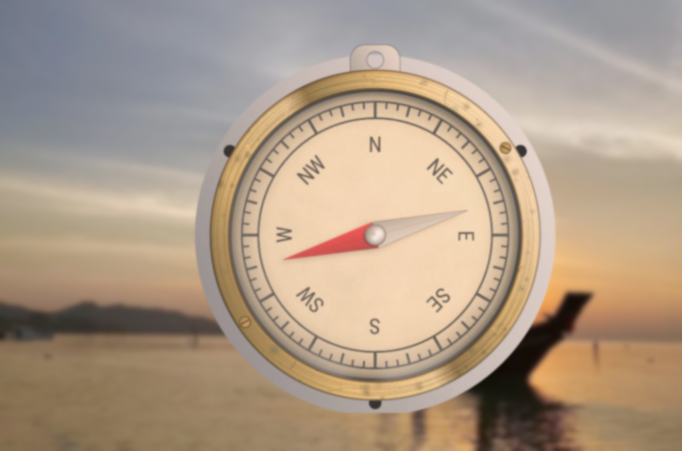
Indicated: 255 (°)
